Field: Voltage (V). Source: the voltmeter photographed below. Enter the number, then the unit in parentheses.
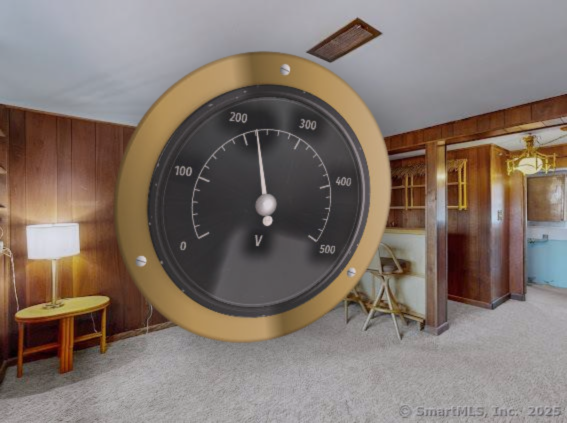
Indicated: 220 (V)
